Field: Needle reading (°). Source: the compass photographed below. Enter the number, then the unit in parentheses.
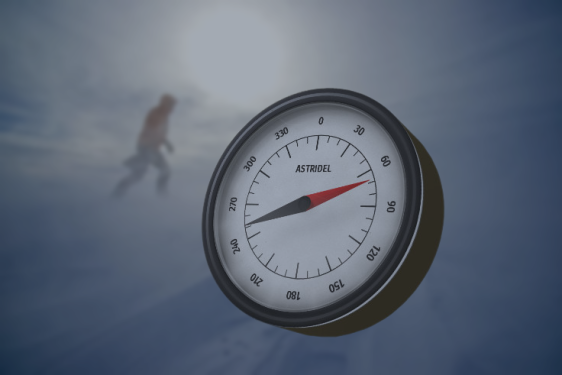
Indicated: 70 (°)
